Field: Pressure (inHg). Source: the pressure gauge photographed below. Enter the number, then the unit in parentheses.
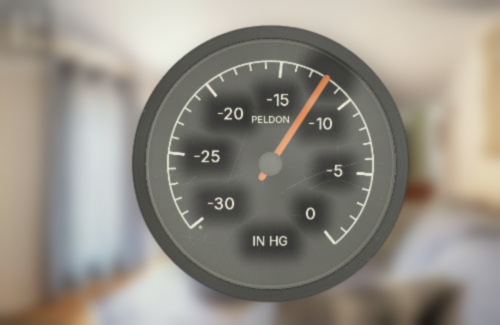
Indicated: -12 (inHg)
